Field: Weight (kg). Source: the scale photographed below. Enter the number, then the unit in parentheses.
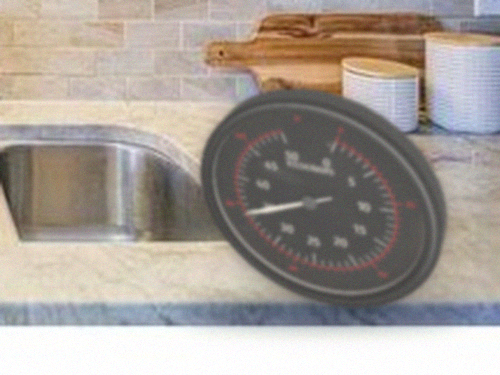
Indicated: 35 (kg)
